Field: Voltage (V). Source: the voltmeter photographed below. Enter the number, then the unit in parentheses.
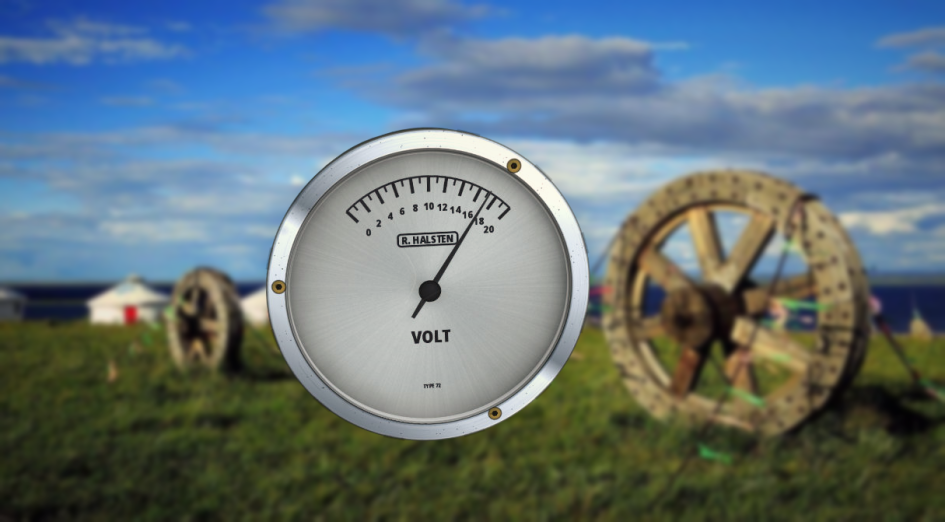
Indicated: 17 (V)
